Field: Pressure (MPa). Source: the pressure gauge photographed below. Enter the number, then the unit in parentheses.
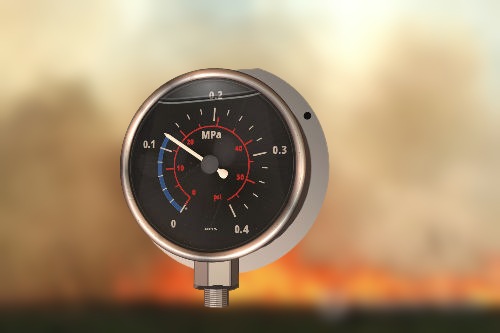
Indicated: 0.12 (MPa)
